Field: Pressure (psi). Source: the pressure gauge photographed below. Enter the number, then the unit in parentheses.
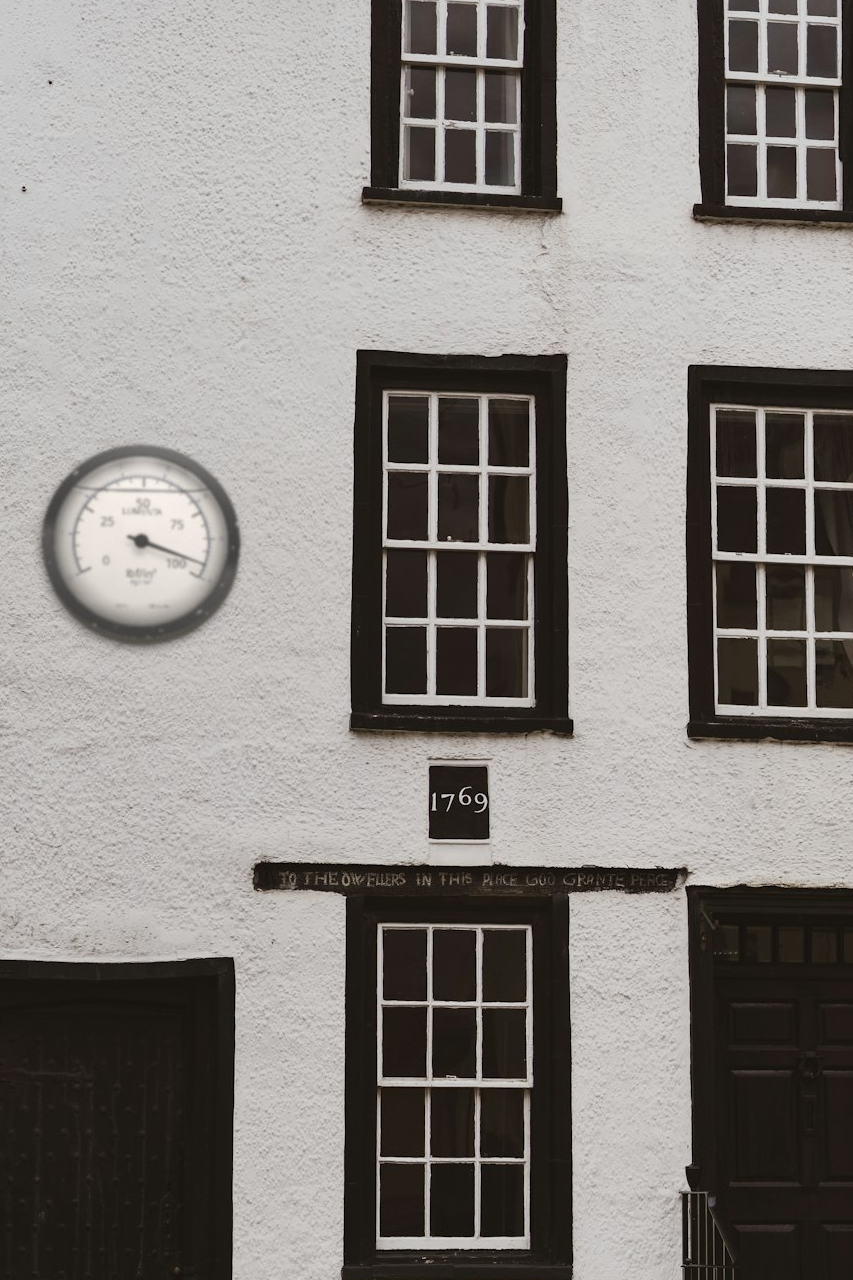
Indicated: 95 (psi)
